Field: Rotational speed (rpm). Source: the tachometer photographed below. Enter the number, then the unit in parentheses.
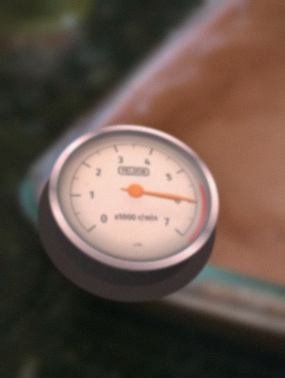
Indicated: 6000 (rpm)
